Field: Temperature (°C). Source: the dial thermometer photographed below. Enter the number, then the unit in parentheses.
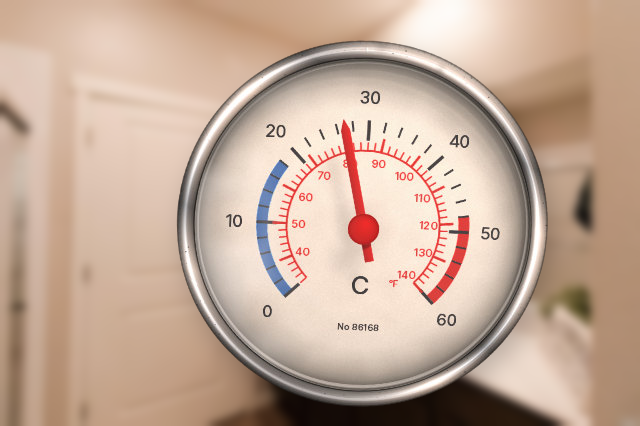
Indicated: 27 (°C)
